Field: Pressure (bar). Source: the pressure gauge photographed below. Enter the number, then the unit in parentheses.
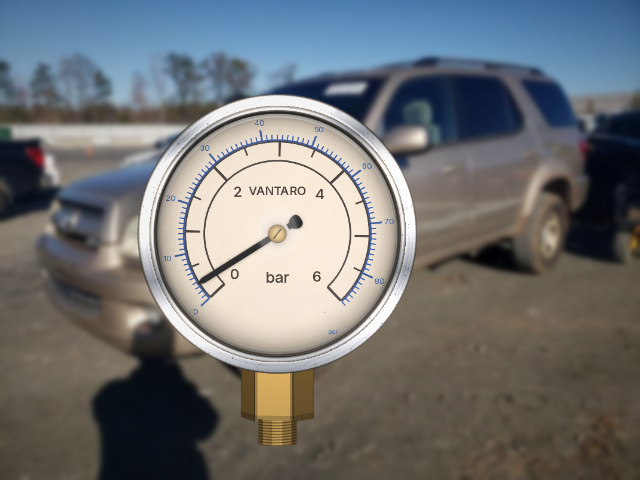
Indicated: 0.25 (bar)
